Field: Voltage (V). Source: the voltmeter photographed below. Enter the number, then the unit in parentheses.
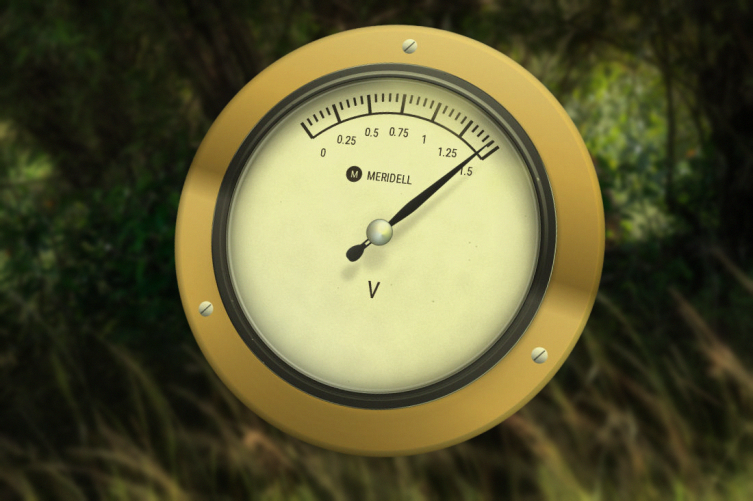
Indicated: 1.45 (V)
